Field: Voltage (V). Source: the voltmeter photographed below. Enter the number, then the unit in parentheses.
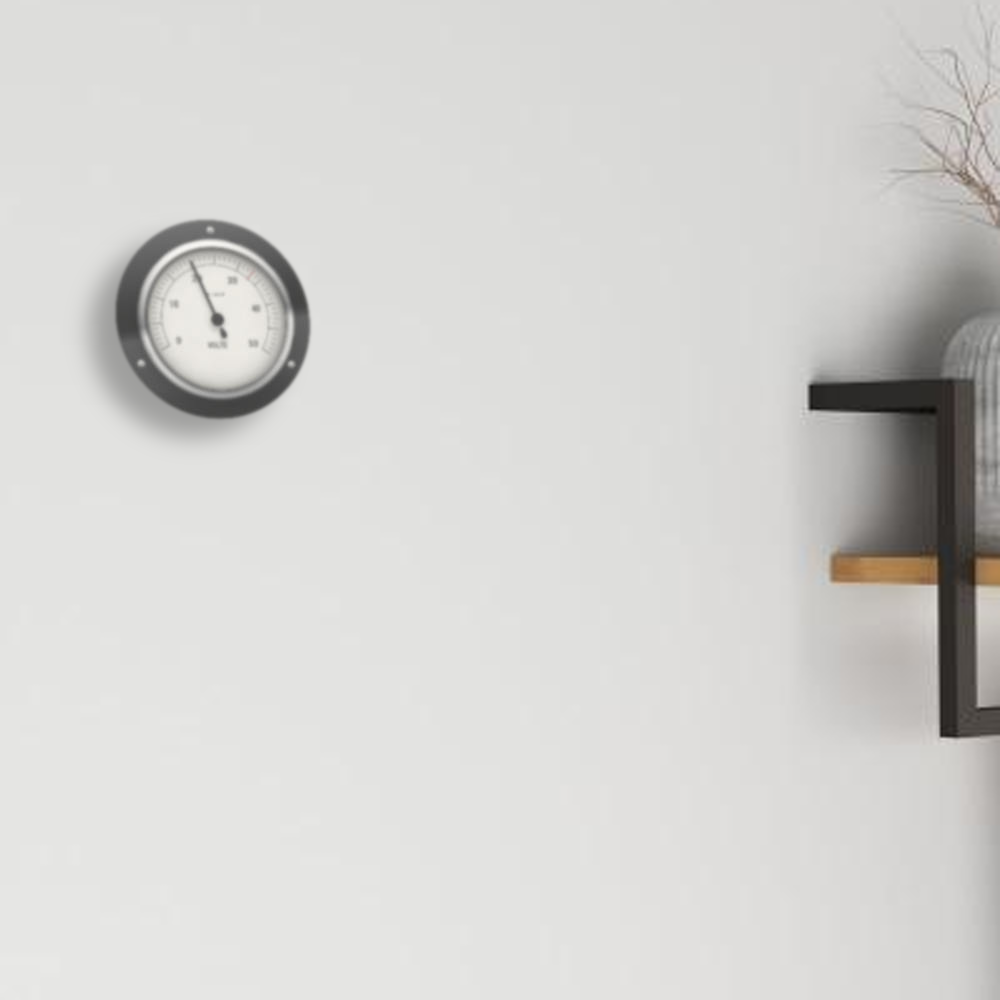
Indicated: 20 (V)
